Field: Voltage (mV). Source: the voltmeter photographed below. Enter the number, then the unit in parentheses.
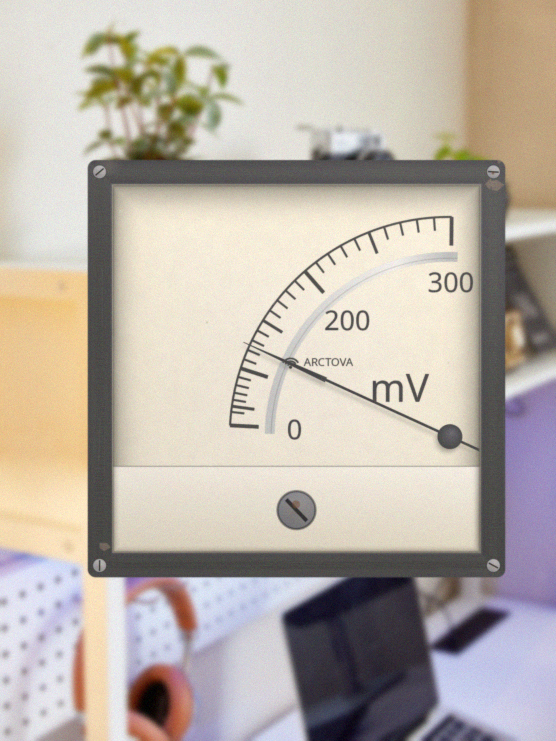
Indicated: 125 (mV)
